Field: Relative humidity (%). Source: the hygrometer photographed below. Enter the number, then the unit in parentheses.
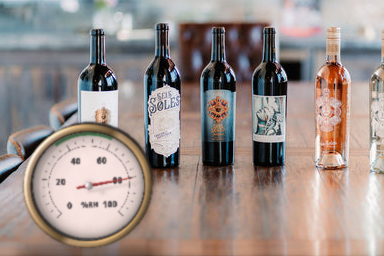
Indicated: 80 (%)
